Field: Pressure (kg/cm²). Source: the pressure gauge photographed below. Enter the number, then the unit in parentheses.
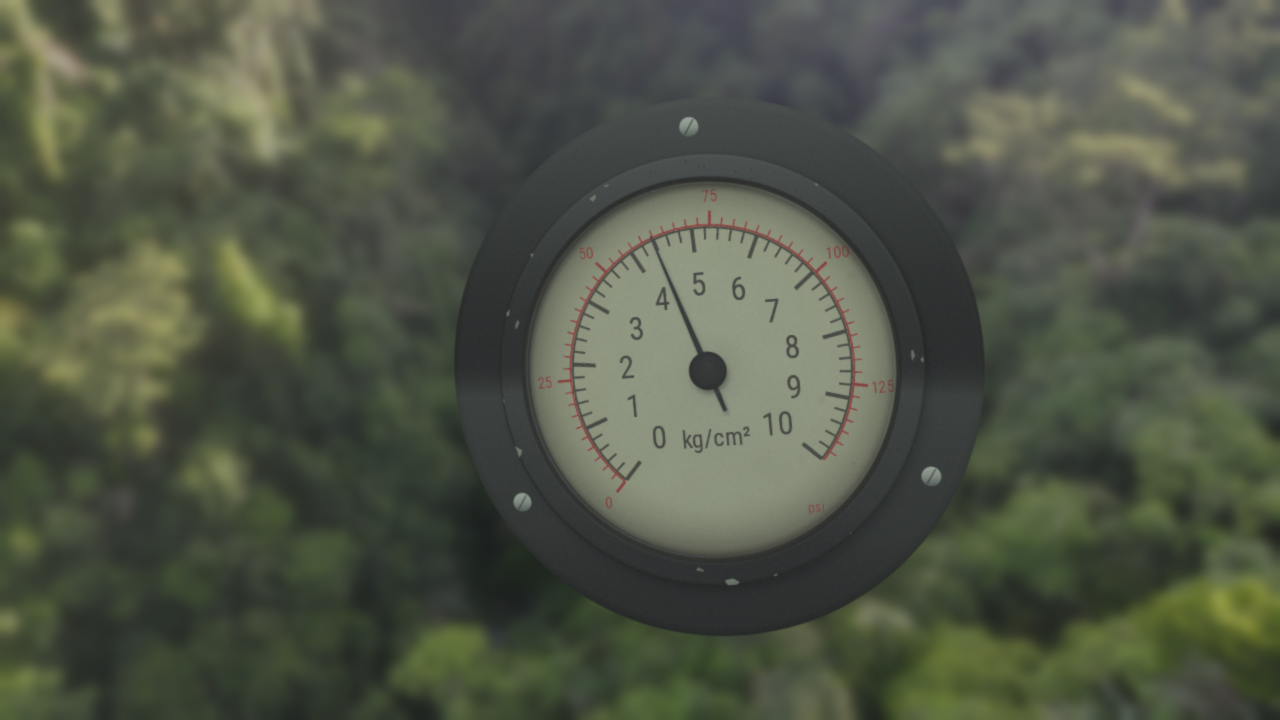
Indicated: 4.4 (kg/cm²)
